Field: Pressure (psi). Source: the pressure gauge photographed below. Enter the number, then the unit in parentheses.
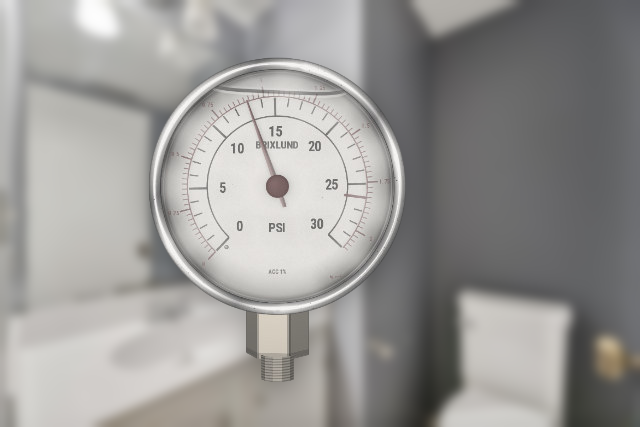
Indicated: 13 (psi)
